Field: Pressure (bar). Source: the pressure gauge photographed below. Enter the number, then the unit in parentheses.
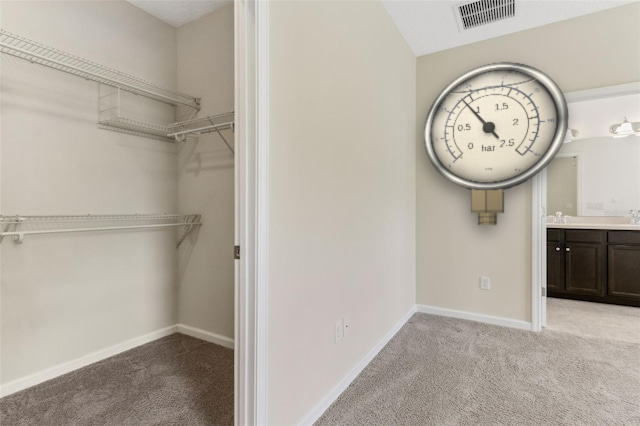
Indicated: 0.9 (bar)
